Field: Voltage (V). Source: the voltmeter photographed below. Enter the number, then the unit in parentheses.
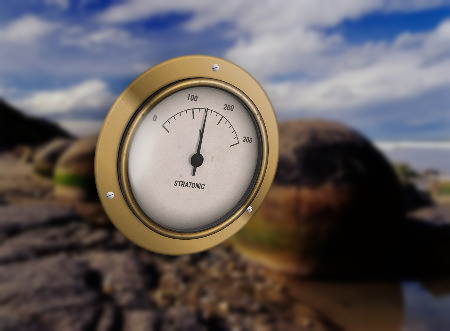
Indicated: 140 (V)
